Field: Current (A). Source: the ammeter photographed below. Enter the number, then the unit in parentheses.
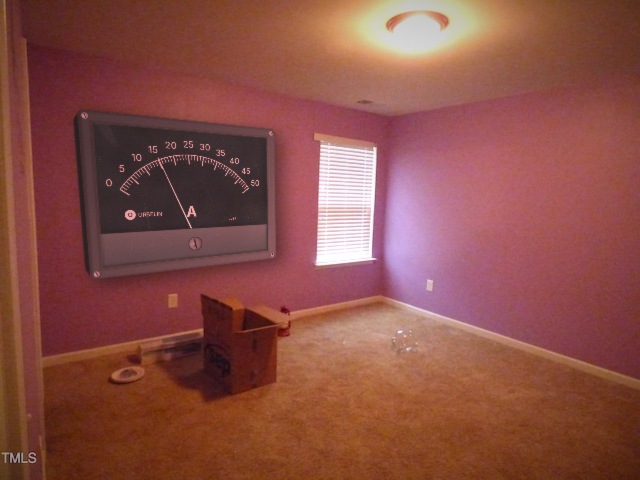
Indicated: 15 (A)
